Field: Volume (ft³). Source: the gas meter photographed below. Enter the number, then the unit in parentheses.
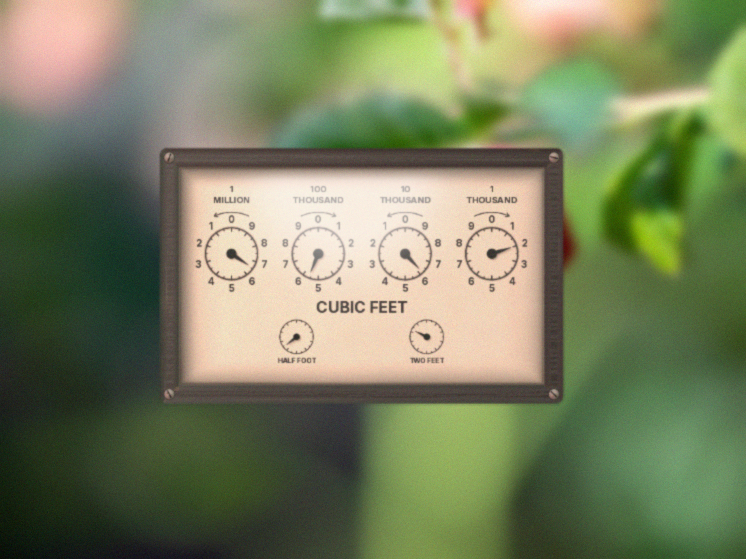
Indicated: 656200 (ft³)
